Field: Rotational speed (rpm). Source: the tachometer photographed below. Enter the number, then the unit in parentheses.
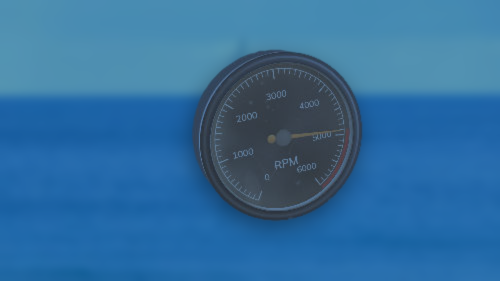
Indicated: 4900 (rpm)
